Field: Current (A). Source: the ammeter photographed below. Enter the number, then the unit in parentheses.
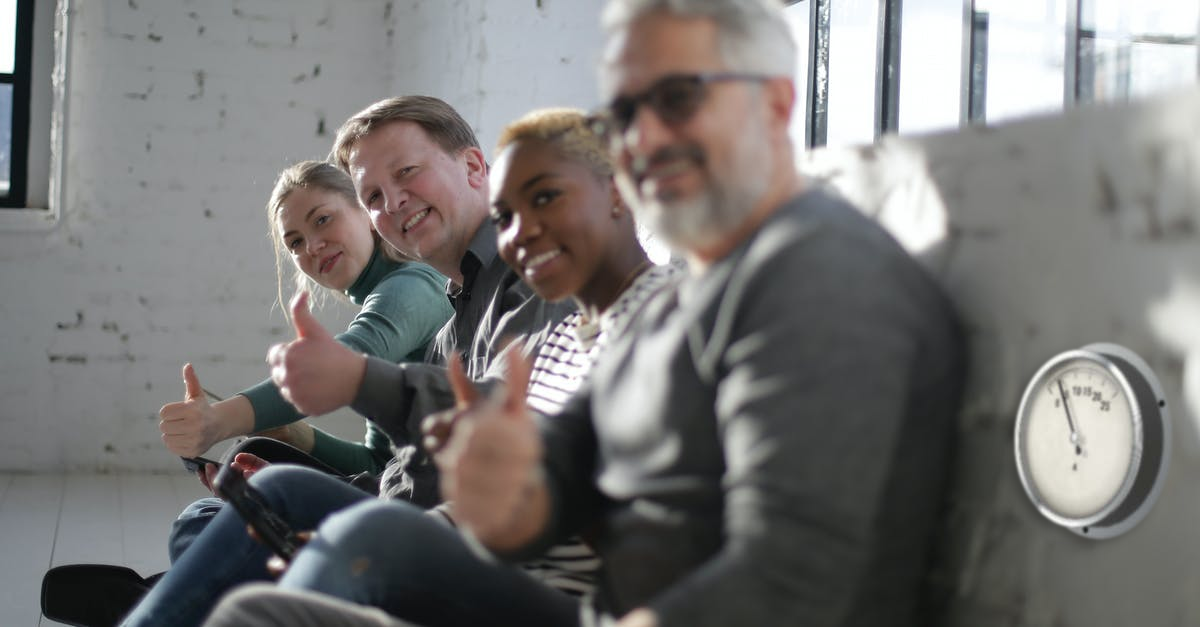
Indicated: 5 (A)
